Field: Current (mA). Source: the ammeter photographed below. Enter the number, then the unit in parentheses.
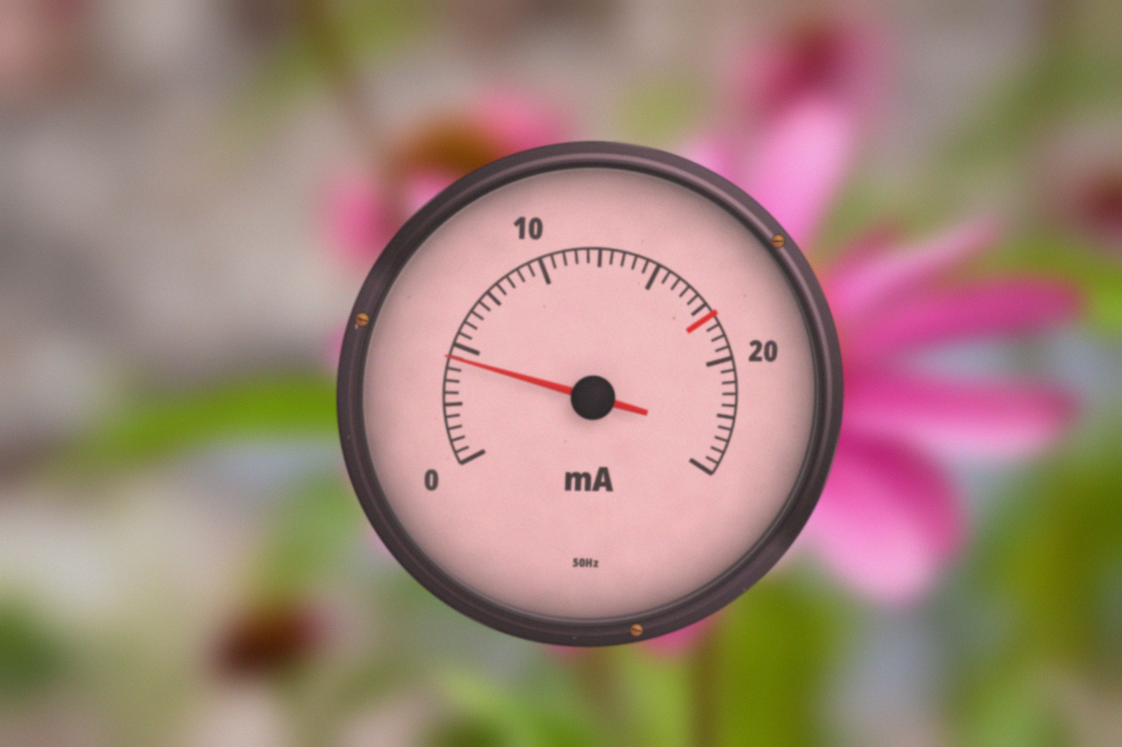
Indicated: 4.5 (mA)
